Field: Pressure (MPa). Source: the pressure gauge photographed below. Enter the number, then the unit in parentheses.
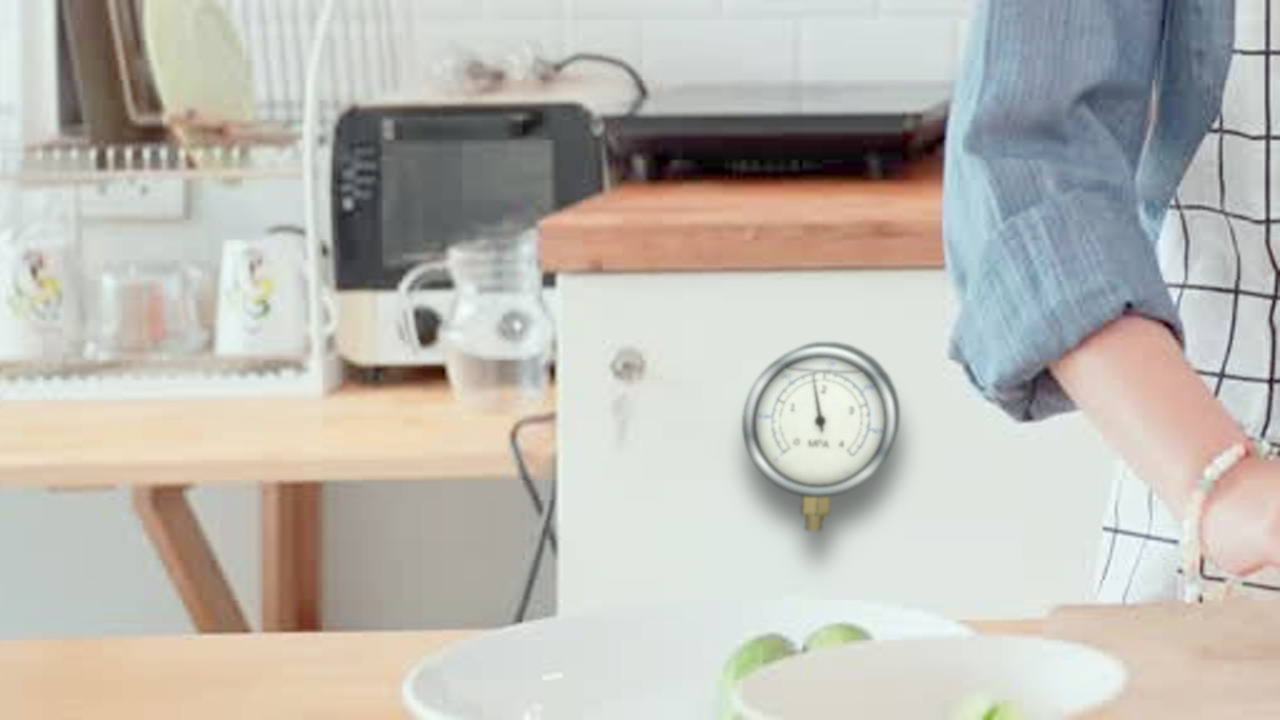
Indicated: 1.8 (MPa)
